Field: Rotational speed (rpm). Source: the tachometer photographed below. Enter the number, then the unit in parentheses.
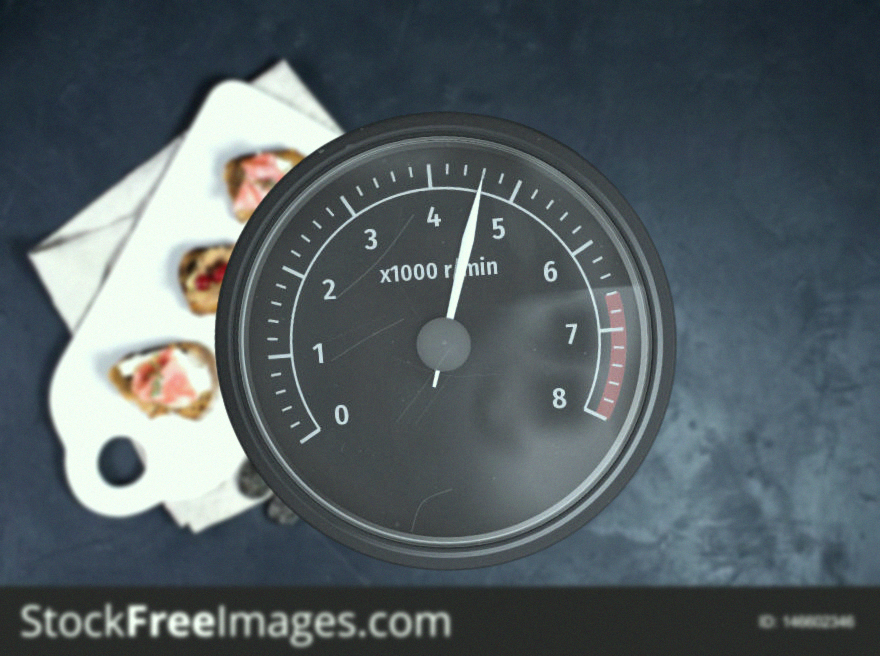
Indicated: 4600 (rpm)
